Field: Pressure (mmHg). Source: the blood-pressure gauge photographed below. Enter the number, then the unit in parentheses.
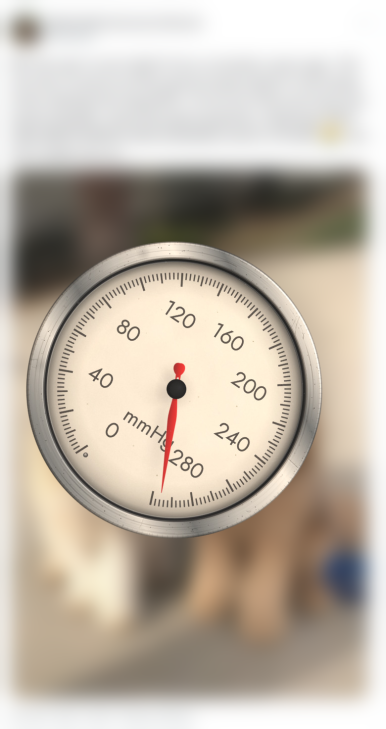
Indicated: 296 (mmHg)
